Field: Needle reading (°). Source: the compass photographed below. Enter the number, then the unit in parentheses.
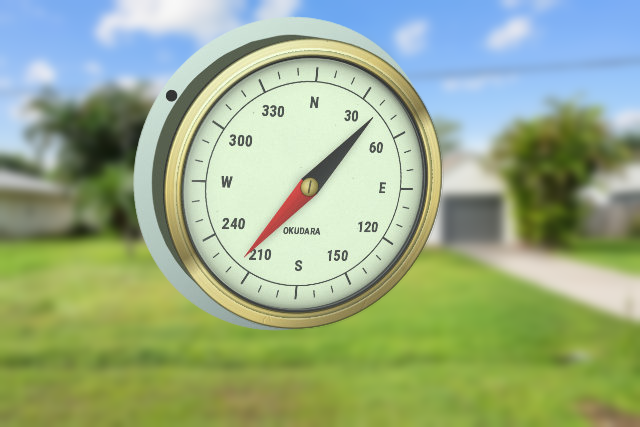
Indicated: 220 (°)
